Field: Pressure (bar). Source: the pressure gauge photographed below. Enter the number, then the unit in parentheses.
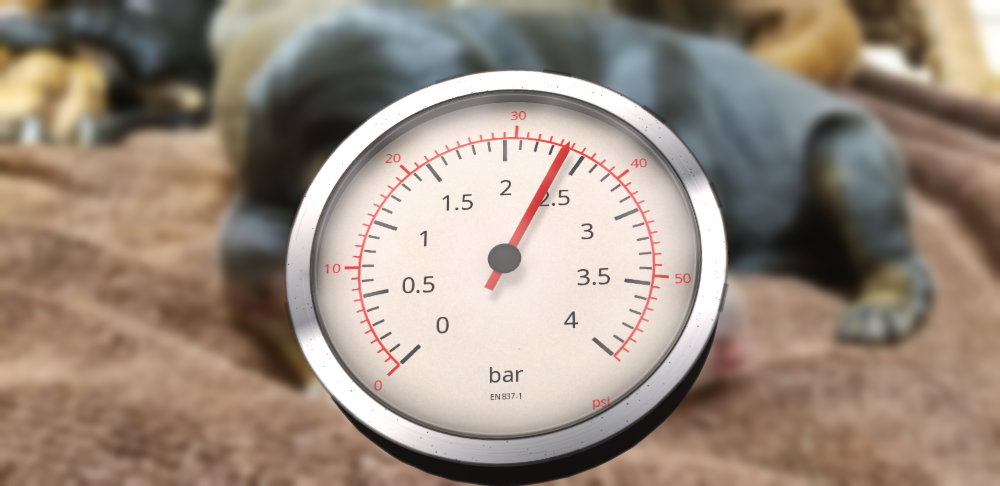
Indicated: 2.4 (bar)
